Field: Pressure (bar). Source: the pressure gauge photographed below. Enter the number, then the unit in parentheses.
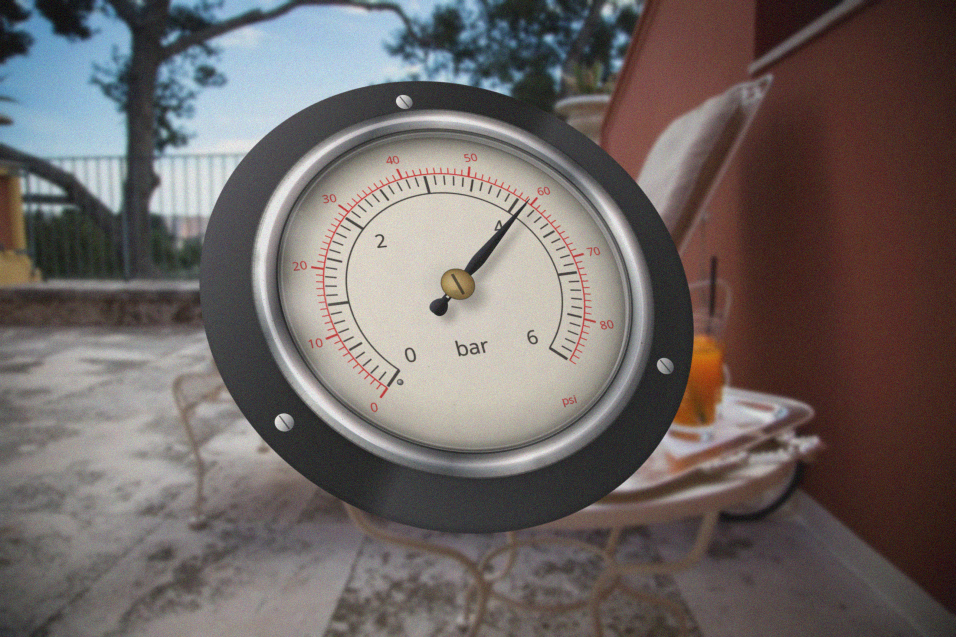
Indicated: 4.1 (bar)
